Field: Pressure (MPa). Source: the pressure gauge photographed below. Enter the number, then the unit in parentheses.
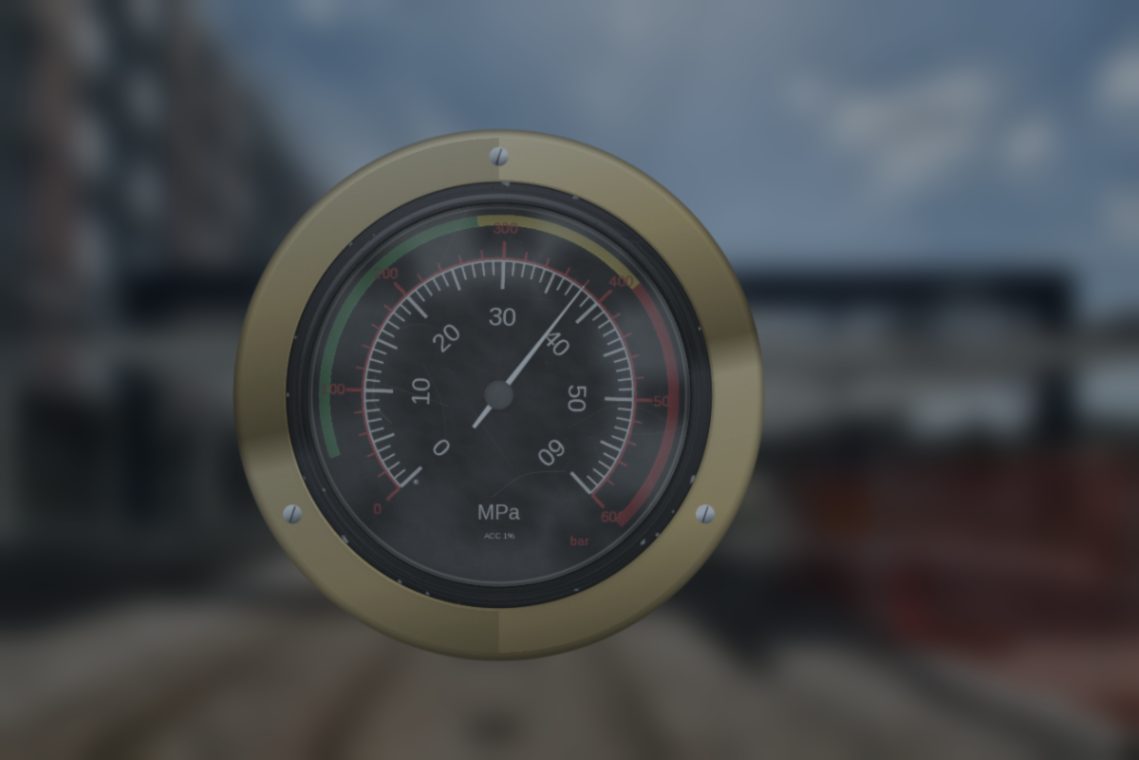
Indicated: 38 (MPa)
